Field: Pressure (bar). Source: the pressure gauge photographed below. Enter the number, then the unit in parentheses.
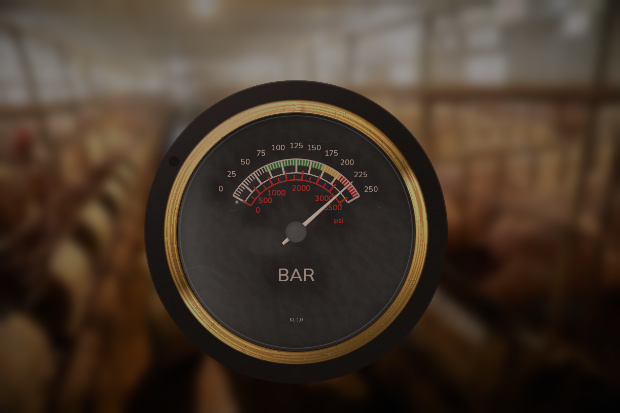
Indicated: 225 (bar)
